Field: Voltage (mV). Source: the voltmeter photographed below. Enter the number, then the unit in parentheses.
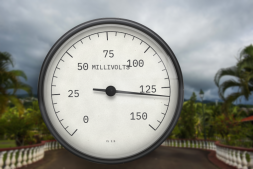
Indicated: 130 (mV)
